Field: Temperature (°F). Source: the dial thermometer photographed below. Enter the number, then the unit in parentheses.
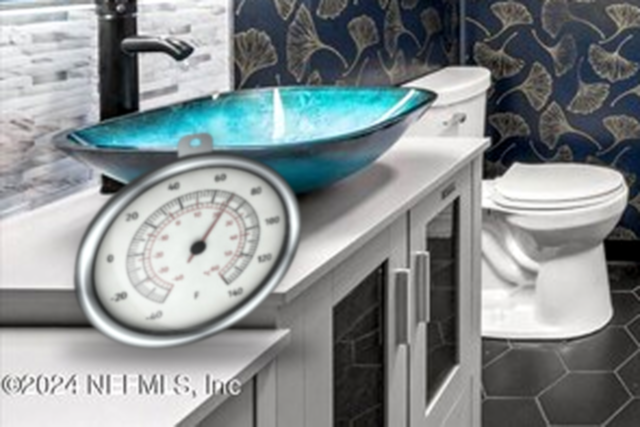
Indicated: 70 (°F)
